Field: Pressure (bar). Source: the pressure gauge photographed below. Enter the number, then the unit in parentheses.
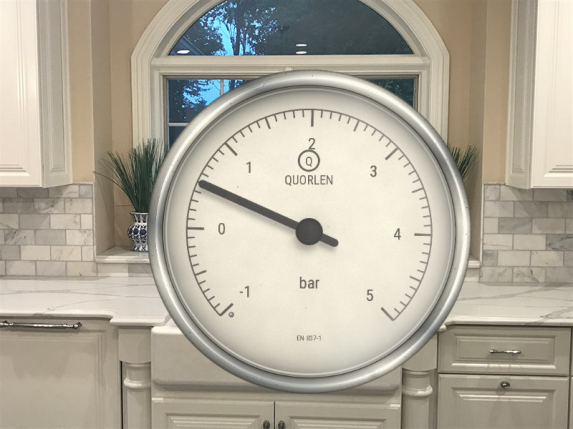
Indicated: 0.5 (bar)
